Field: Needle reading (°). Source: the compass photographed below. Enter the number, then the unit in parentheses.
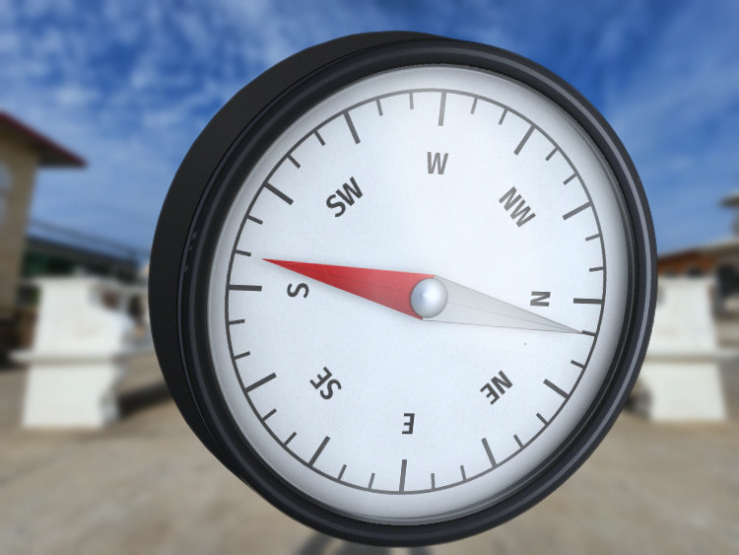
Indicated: 190 (°)
